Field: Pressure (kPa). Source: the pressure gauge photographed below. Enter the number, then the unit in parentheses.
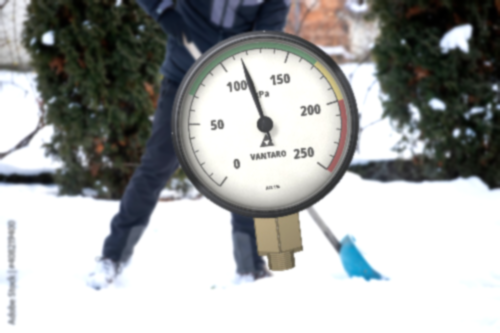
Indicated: 115 (kPa)
